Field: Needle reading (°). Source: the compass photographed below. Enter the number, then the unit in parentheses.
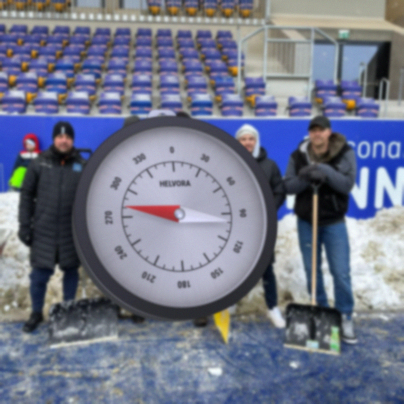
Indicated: 280 (°)
